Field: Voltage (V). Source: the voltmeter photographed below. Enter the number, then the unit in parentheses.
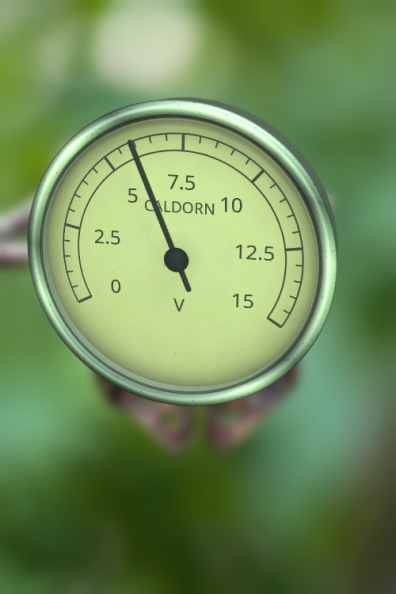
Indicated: 6 (V)
